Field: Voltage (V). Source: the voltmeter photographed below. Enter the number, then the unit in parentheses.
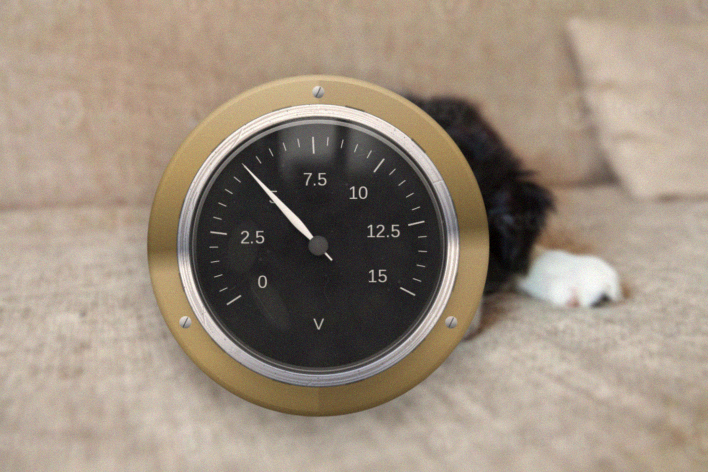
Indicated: 5 (V)
